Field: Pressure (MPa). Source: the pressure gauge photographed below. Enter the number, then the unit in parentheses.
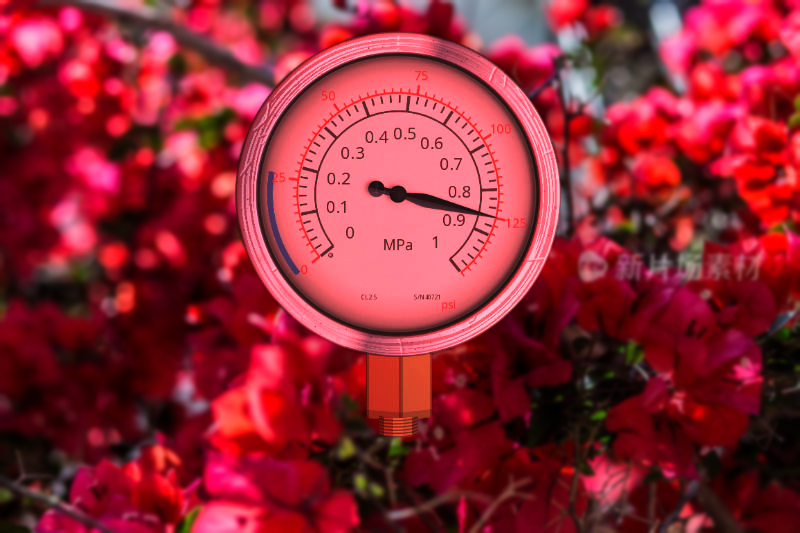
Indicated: 0.86 (MPa)
